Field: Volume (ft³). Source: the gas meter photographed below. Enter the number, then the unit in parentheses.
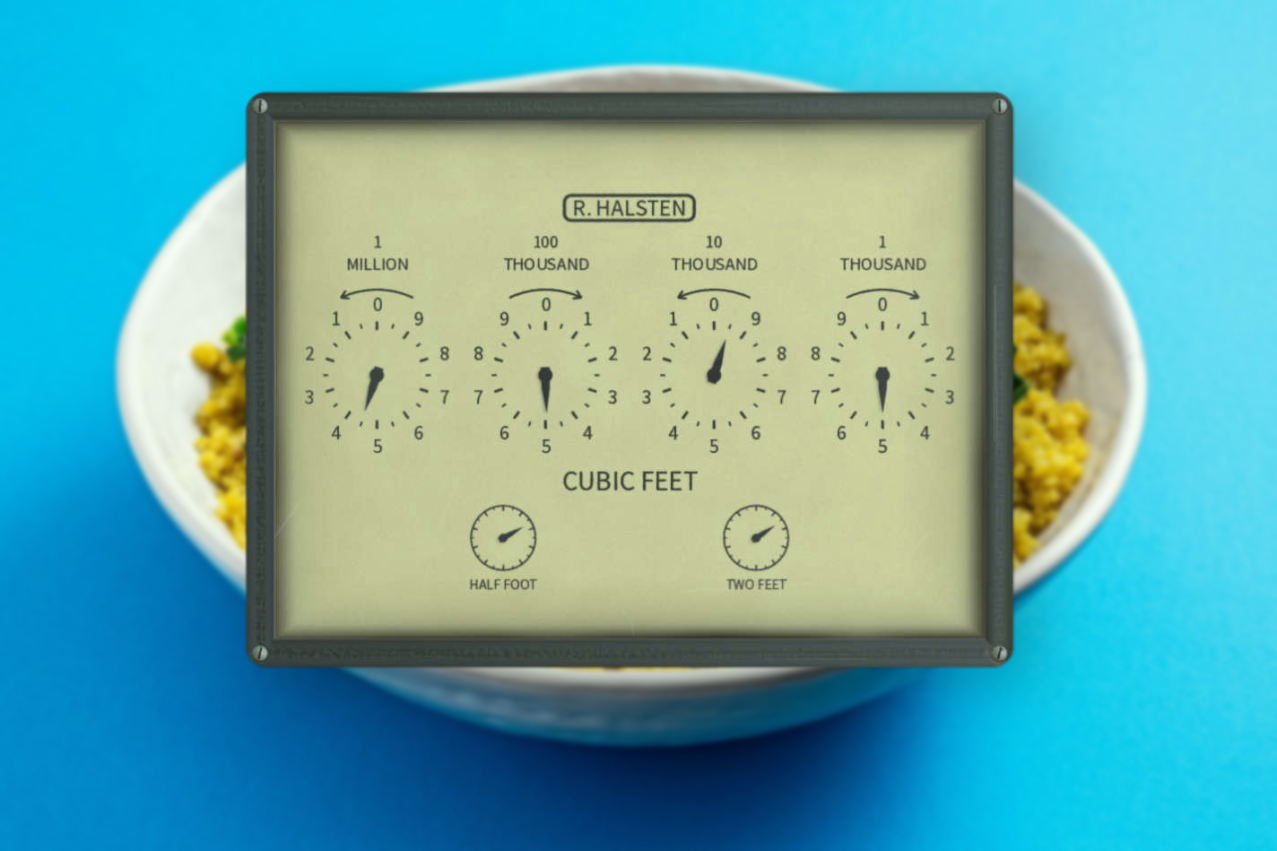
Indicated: 449500 (ft³)
